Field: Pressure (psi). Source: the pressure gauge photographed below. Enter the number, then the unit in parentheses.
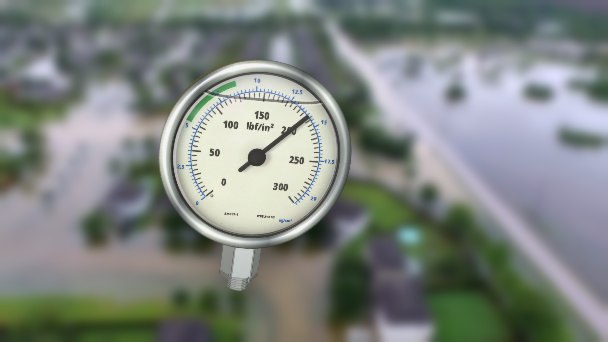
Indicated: 200 (psi)
